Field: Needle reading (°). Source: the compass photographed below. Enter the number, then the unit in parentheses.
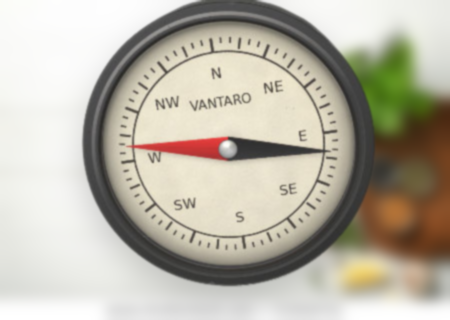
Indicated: 280 (°)
